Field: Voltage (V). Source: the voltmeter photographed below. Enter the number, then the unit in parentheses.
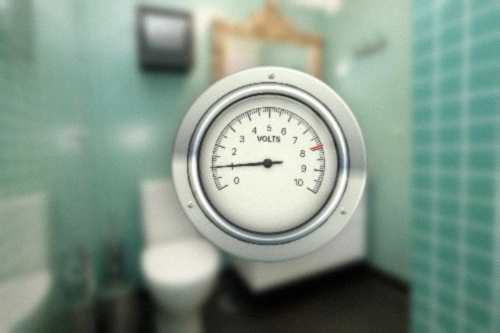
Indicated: 1 (V)
